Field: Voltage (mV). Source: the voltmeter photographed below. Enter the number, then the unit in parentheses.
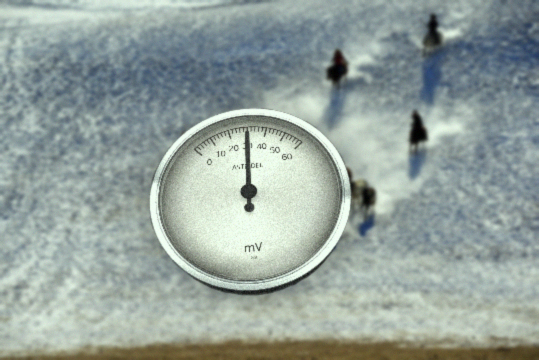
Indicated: 30 (mV)
